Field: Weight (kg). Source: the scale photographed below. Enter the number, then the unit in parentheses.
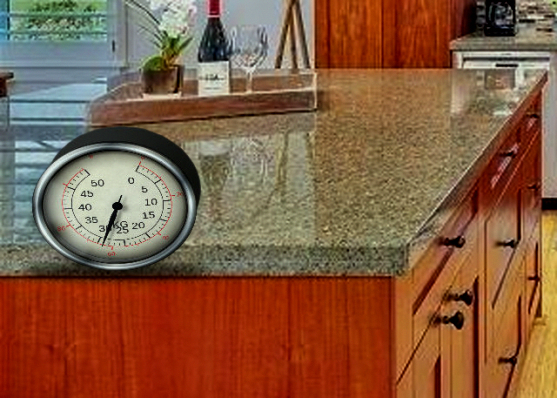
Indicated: 29 (kg)
